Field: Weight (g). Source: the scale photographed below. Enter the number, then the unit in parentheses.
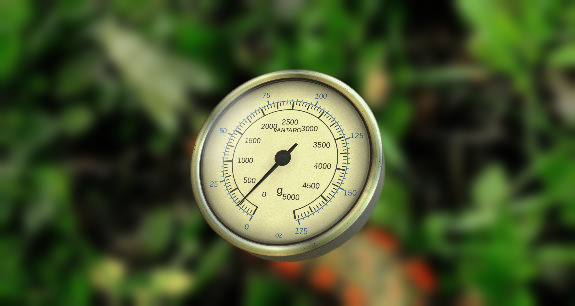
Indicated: 250 (g)
